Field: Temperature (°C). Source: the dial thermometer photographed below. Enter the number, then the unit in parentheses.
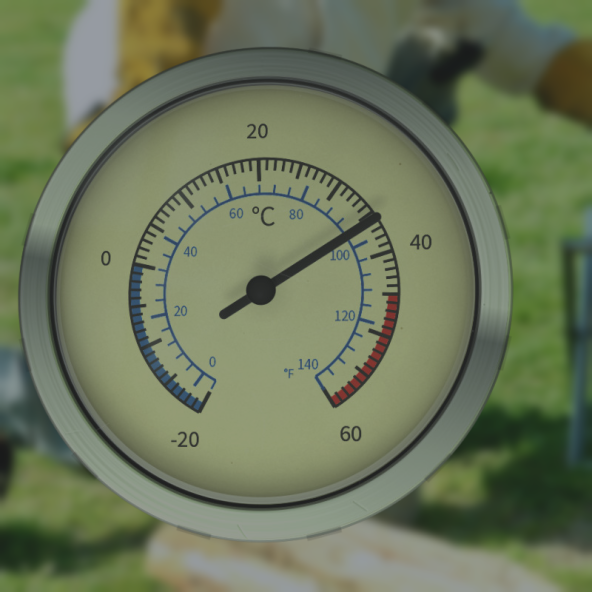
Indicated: 36 (°C)
